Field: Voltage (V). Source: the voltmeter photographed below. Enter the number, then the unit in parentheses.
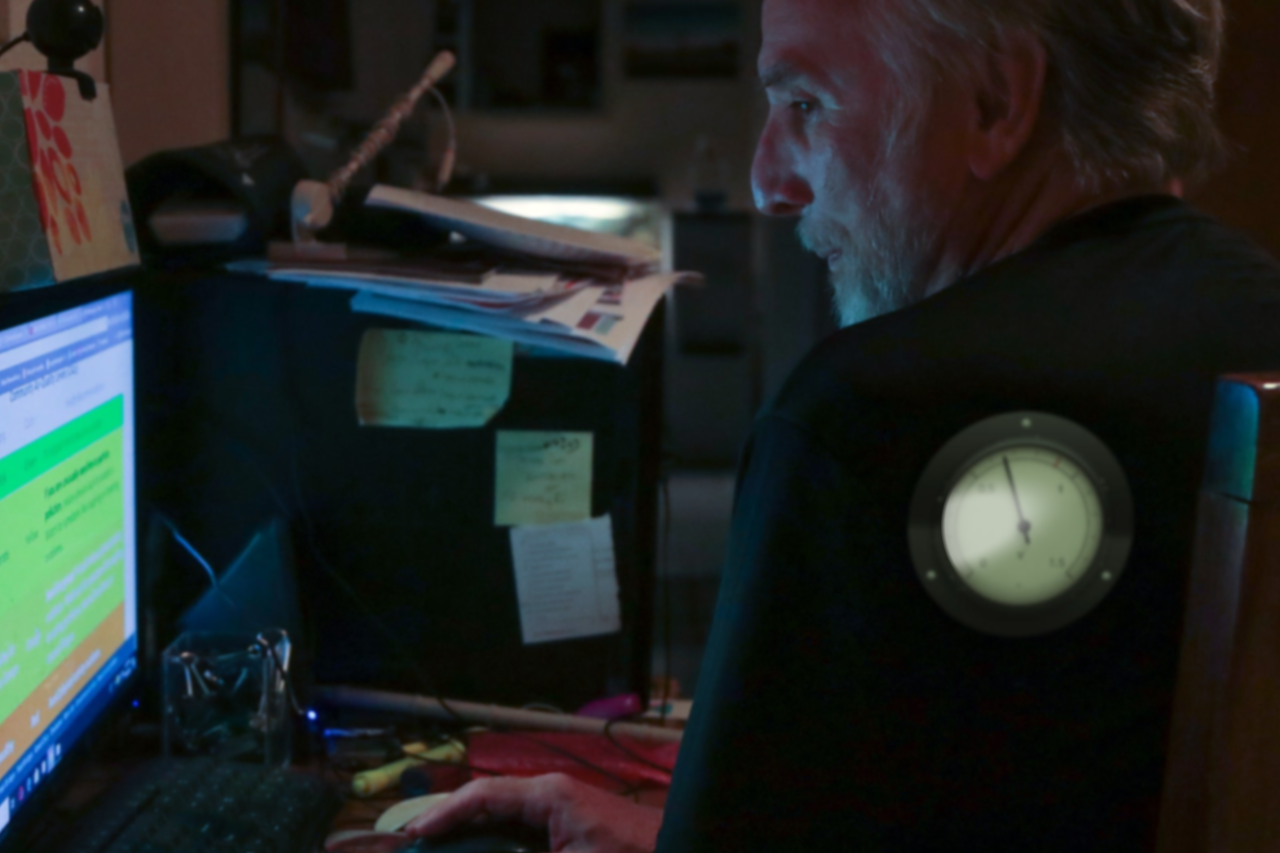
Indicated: 0.65 (V)
